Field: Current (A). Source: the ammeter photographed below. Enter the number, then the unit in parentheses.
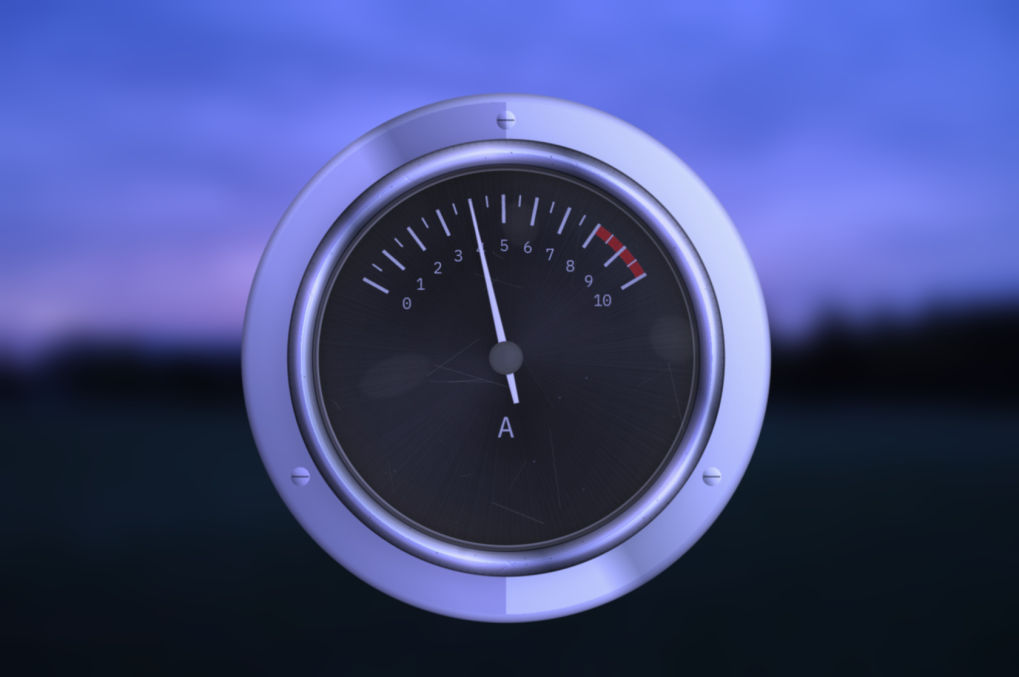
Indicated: 4 (A)
